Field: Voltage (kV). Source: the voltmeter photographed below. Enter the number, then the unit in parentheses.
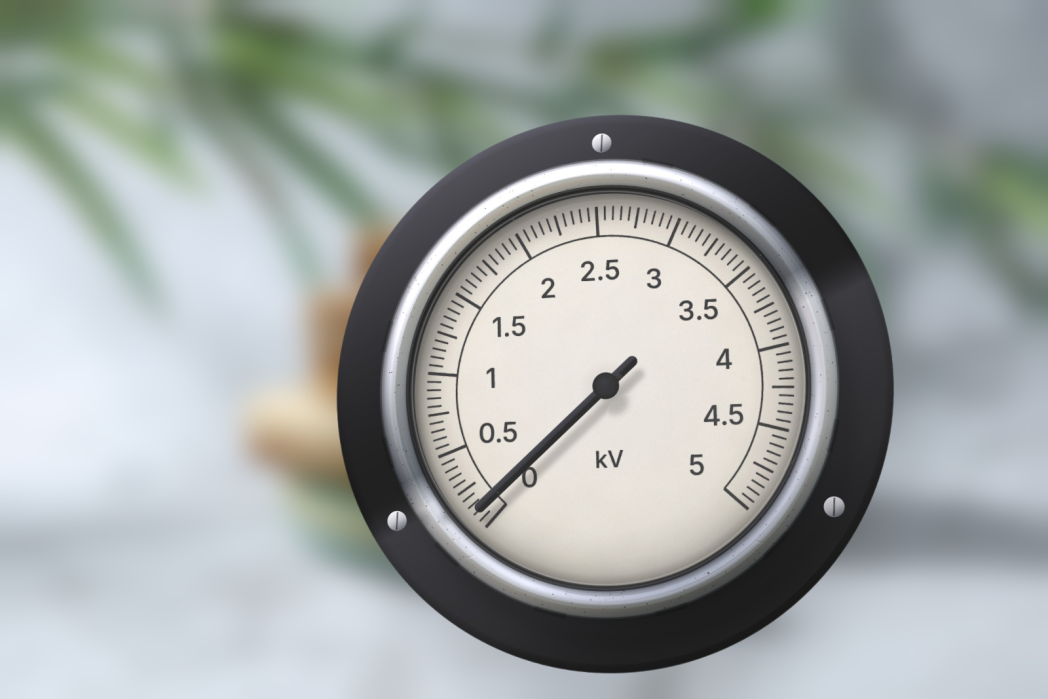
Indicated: 0.1 (kV)
